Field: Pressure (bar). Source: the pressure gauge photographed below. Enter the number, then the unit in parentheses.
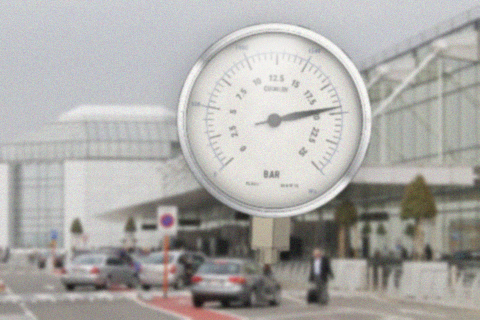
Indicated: 19.5 (bar)
